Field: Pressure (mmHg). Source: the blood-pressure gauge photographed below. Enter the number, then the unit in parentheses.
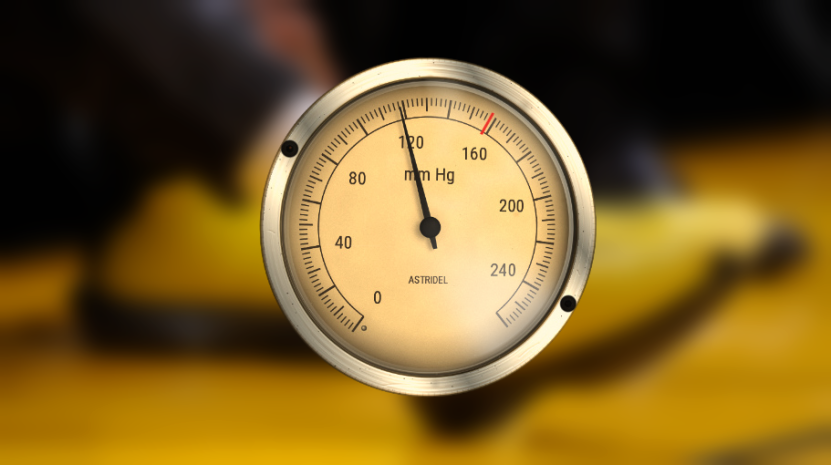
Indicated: 118 (mmHg)
